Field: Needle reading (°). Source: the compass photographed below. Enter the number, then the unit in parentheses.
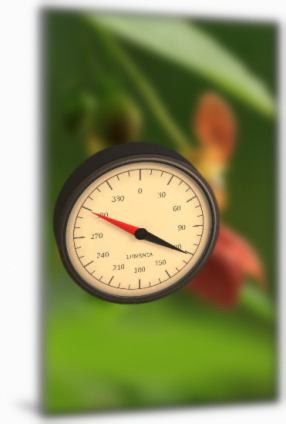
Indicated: 300 (°)
